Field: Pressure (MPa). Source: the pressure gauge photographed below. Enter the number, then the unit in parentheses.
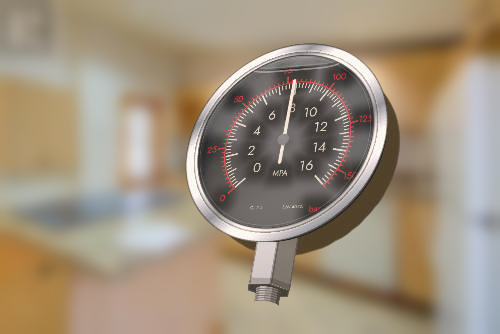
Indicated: 8 (MPa)
